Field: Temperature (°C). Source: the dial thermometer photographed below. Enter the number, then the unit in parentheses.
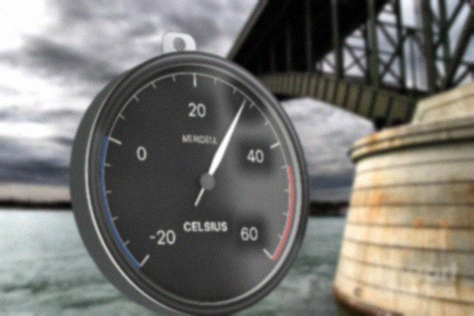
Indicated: 30 (°C)
